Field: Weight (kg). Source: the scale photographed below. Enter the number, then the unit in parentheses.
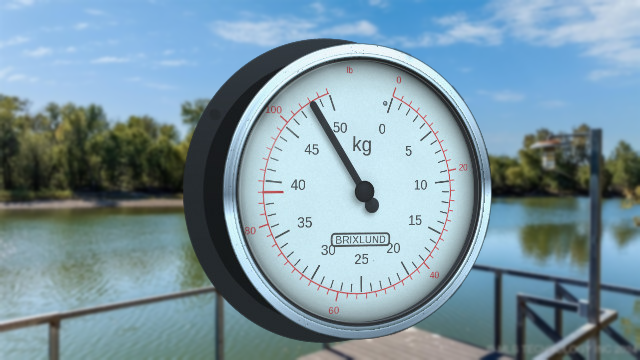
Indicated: 48 (kg)
